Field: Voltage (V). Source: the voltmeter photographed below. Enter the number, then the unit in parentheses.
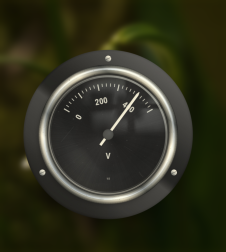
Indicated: 400 (V)
